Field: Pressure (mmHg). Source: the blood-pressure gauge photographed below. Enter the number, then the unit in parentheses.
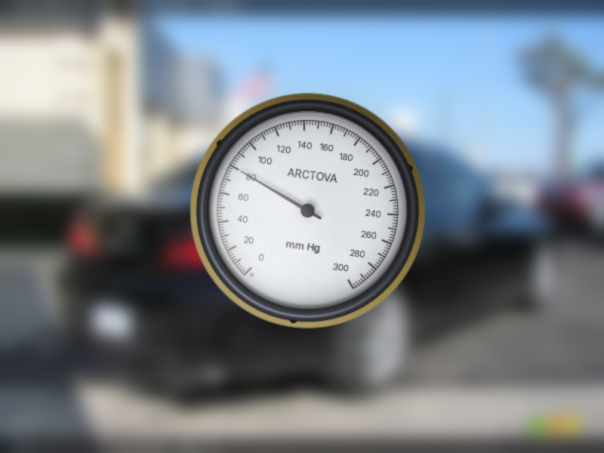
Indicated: 80 (mmHg)
